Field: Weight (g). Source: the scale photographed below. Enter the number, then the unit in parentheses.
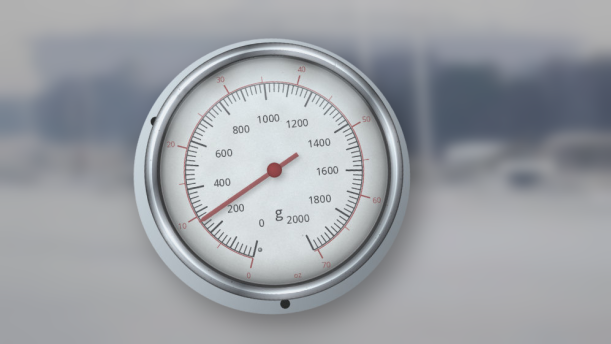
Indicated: 260 (g)
